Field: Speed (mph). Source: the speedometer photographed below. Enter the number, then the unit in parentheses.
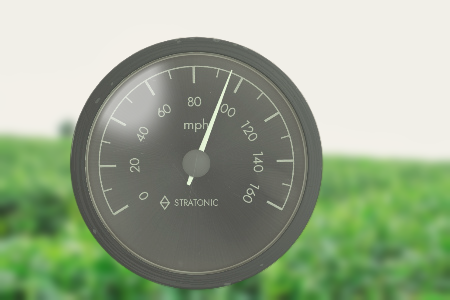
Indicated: 95 (mph)
